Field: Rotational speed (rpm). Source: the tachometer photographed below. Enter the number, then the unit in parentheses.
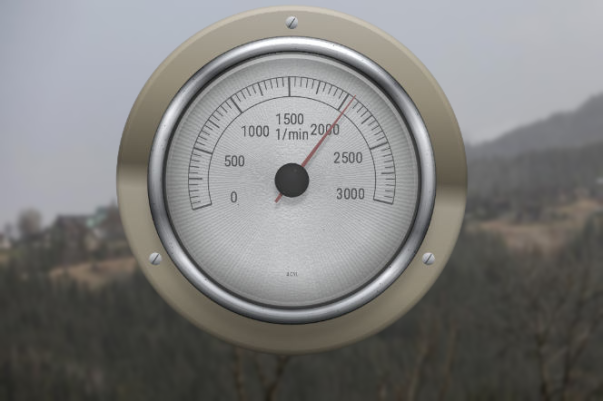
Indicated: 2050 (rpm)
